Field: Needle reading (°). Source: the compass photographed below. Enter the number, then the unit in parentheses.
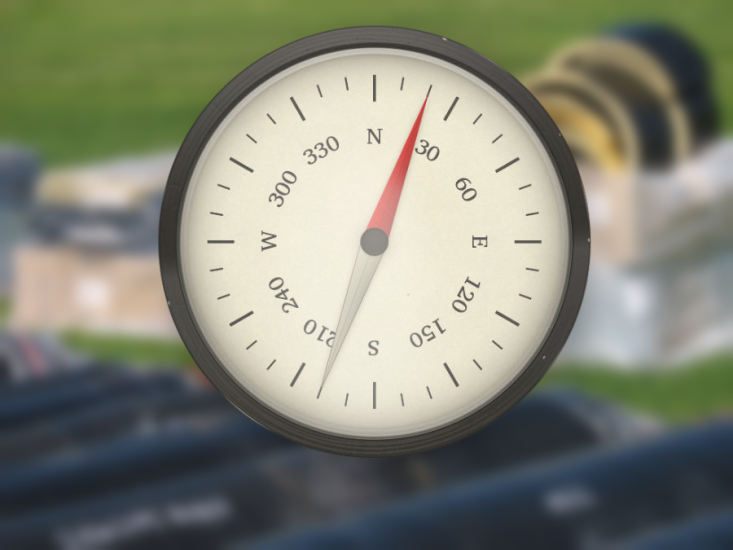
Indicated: 20 (°)
